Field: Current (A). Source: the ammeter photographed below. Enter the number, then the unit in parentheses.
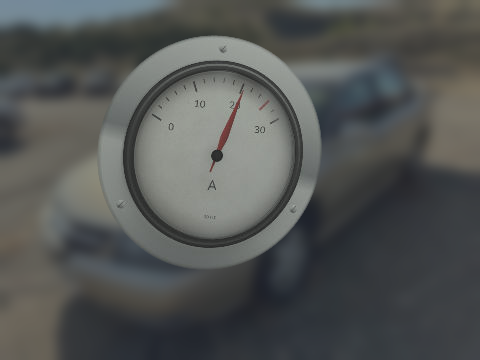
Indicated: 20 (A)
